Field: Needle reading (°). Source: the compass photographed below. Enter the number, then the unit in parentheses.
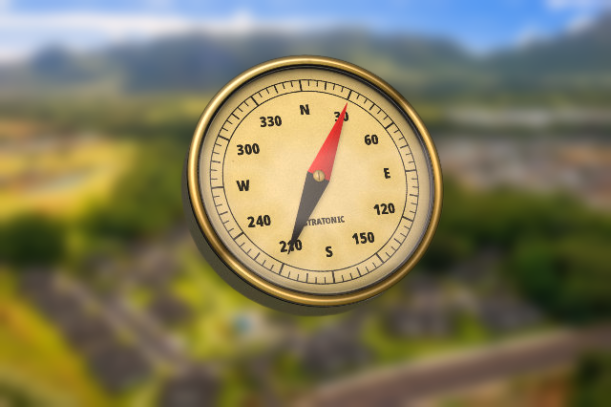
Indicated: 30 (°)
